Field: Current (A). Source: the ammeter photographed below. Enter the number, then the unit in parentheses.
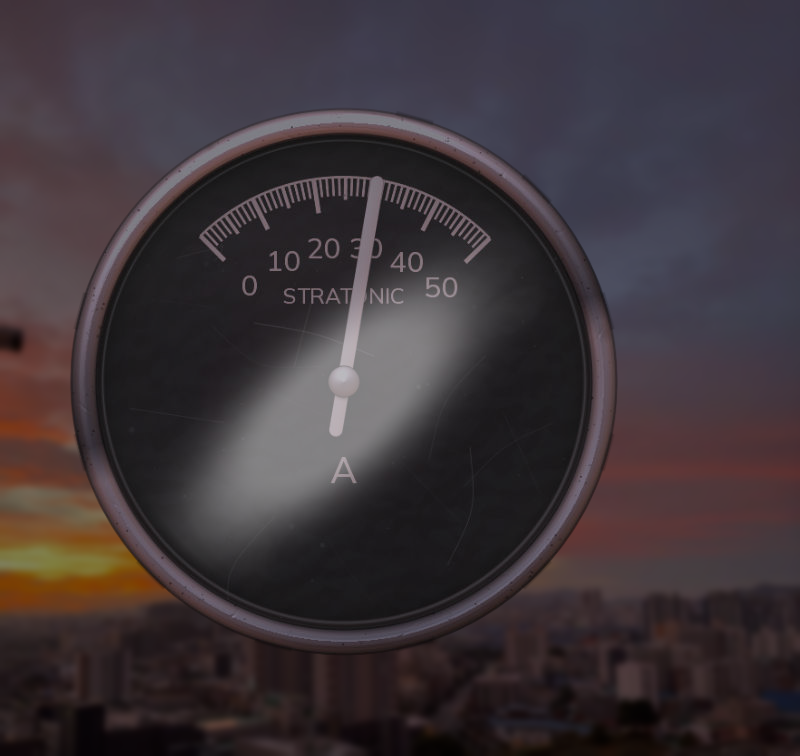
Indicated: 30 (A)
